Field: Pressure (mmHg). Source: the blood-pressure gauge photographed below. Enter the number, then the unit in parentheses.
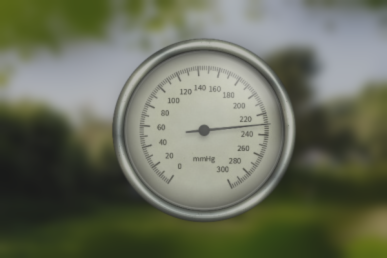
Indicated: 230 (mmHg)
